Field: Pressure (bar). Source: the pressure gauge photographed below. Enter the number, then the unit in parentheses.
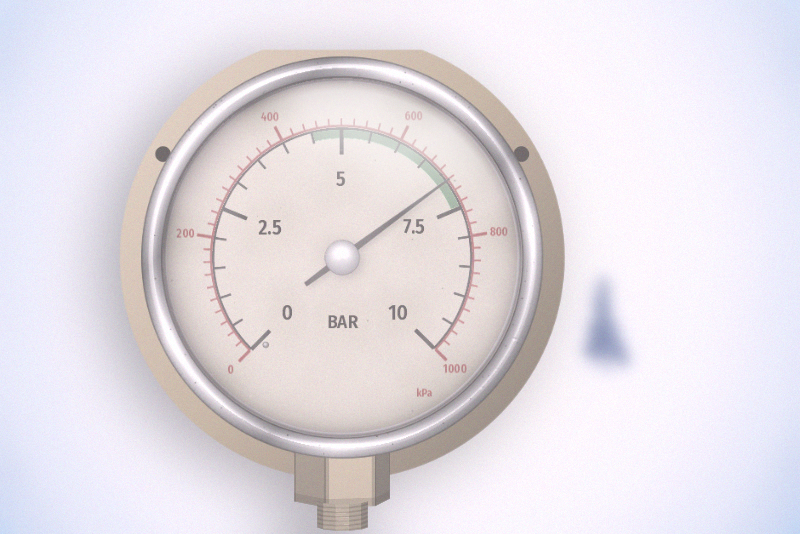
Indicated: 7 (bar)
